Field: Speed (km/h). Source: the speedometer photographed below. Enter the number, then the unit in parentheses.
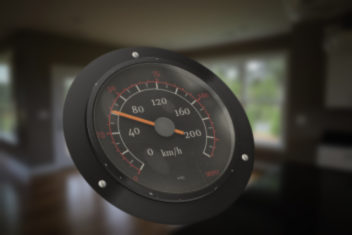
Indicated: 60 (km/h)
